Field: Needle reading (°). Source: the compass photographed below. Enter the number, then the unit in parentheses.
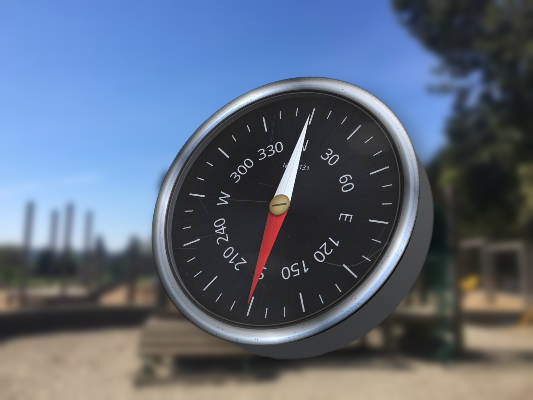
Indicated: 180 (°)
